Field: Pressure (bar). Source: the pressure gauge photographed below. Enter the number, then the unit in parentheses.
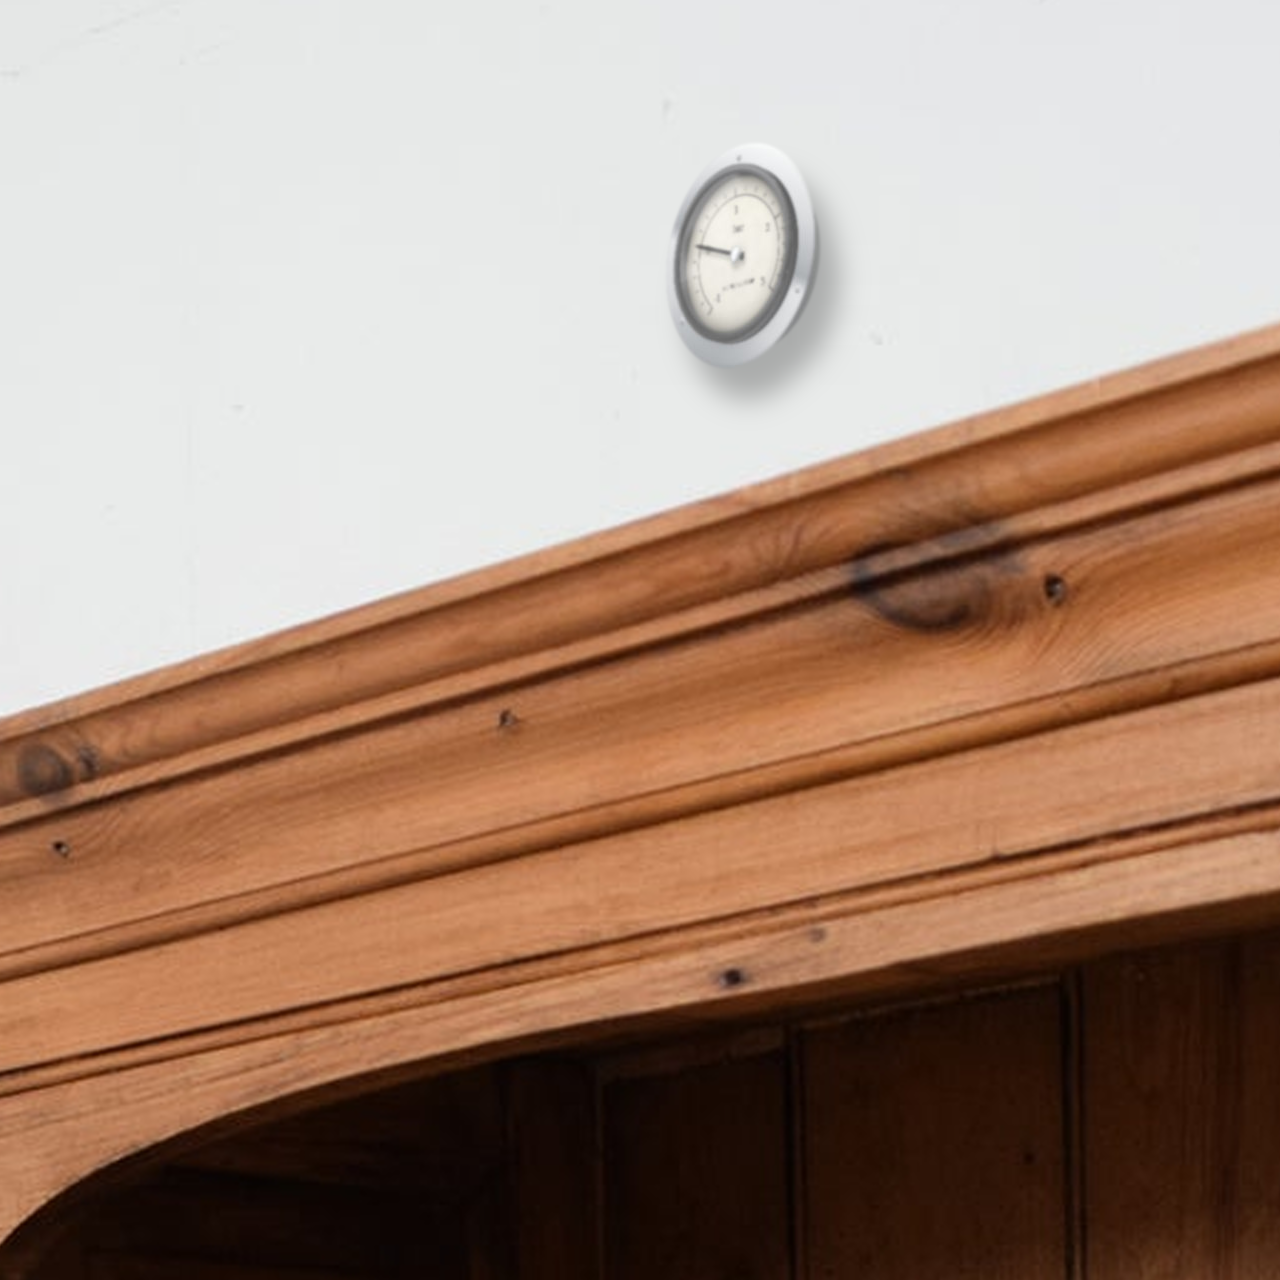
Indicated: 0 (bar)
